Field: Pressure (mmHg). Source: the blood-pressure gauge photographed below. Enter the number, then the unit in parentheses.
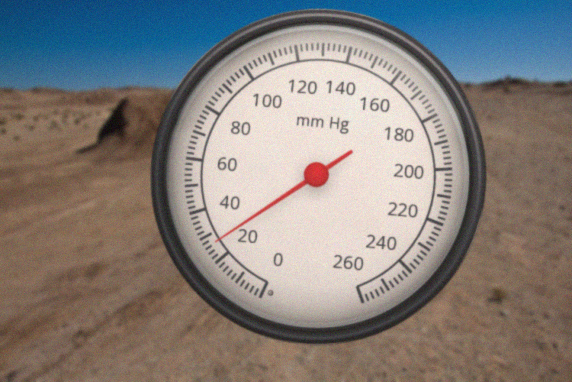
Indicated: 26 (mmHg)
